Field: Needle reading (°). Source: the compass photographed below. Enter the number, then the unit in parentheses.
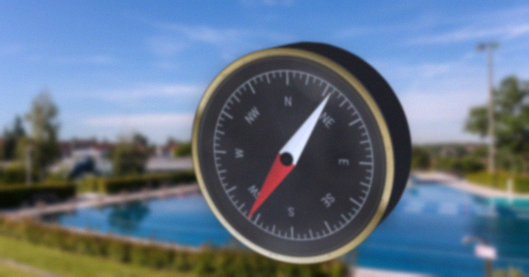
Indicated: 215 (°)
